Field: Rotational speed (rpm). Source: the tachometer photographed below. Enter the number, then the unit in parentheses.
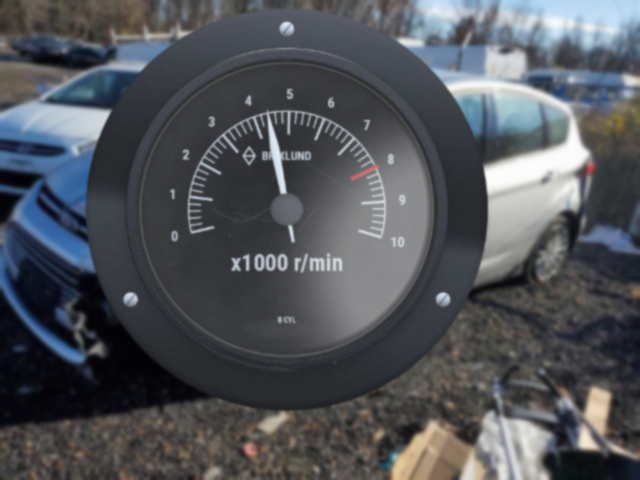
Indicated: 4400 (rpm)
